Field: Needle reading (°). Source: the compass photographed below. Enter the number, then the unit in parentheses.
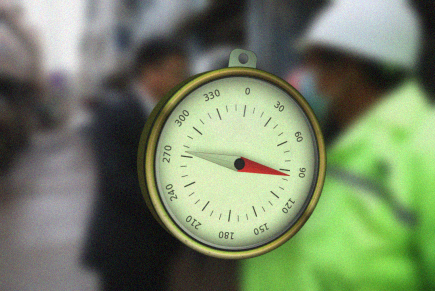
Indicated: 95 (°)
